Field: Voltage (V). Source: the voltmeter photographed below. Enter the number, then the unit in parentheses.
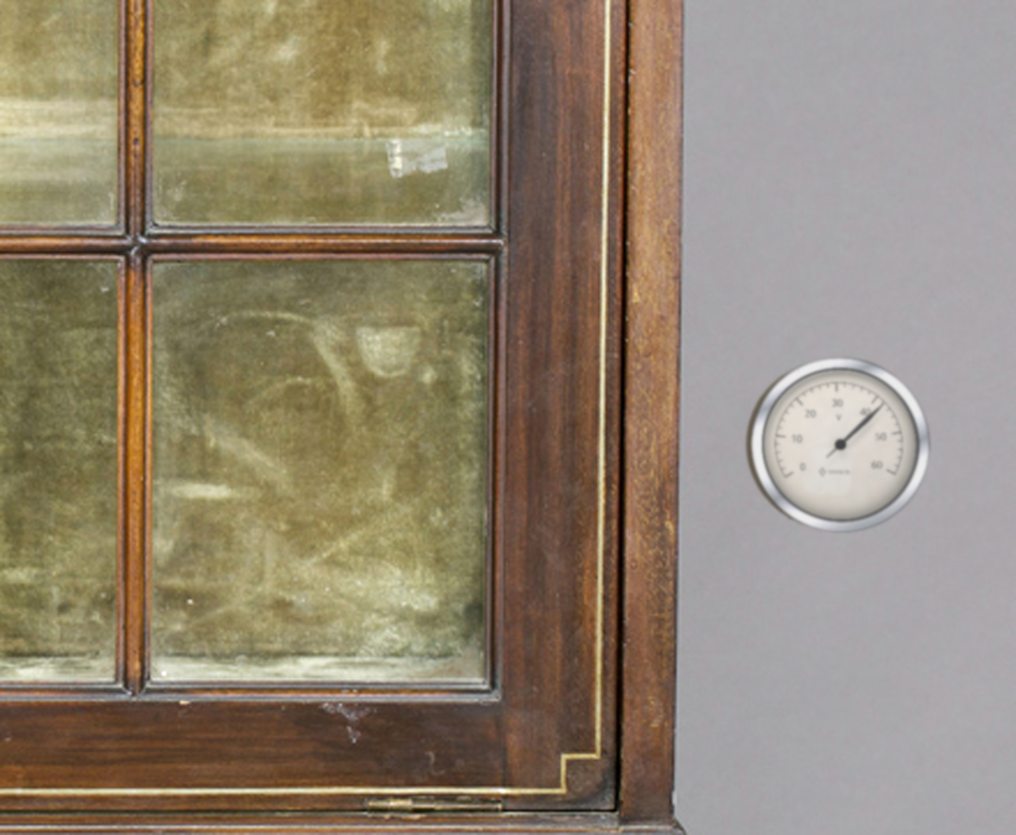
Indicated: 42 (V)
